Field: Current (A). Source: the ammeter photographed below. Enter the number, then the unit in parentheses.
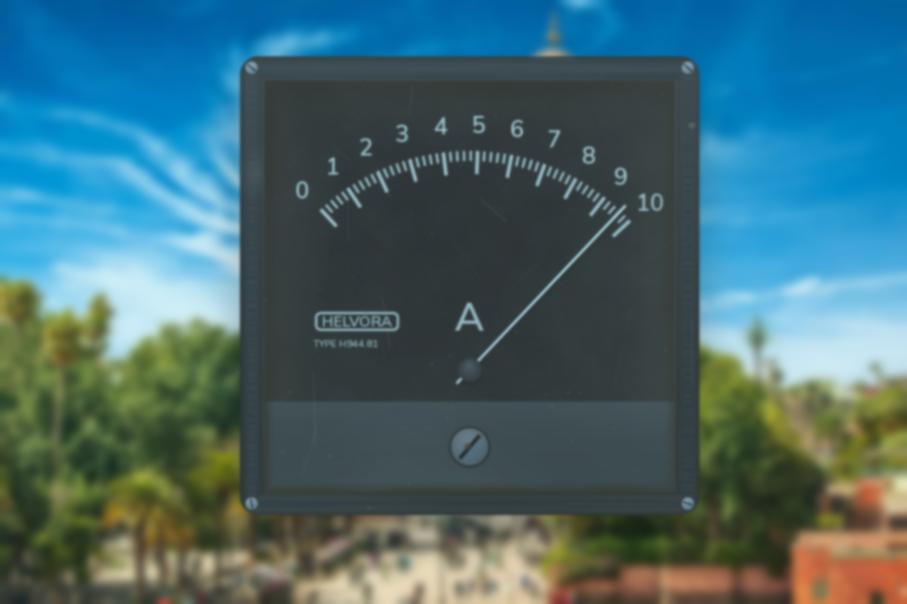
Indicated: 9.6 (A)
